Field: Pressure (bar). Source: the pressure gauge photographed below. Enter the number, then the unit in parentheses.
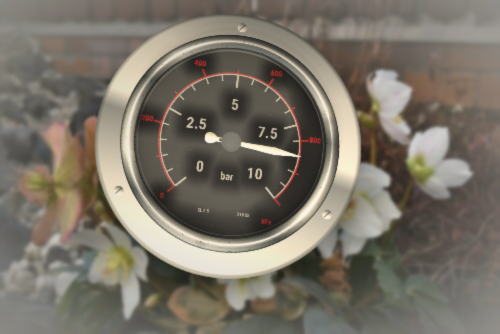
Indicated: 8.5 (bar)
